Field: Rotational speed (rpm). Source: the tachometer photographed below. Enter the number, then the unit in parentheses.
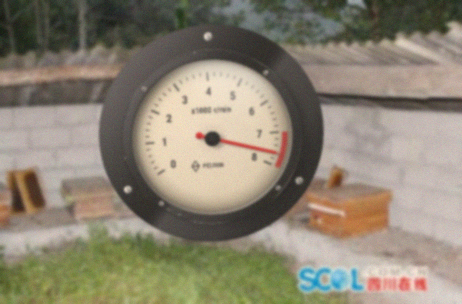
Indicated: 7600 (rpm)
